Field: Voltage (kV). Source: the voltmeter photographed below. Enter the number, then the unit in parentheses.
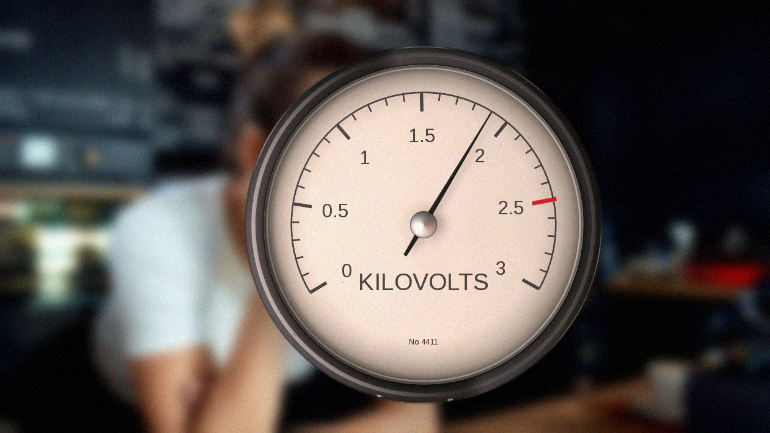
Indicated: 1.9 (kV)
